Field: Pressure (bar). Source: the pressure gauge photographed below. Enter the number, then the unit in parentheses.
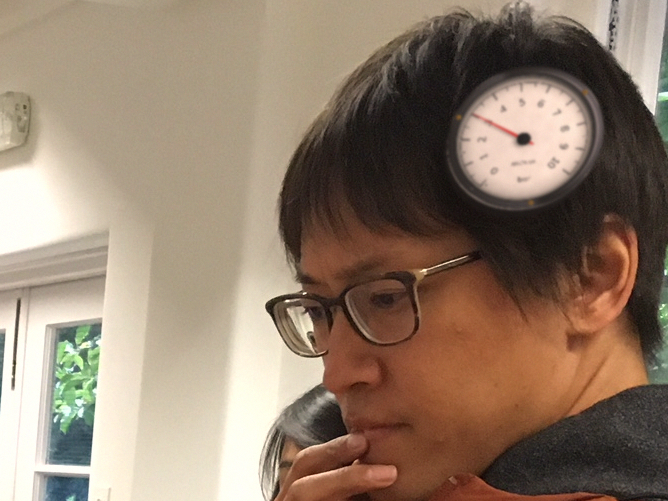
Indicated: 3 (bar)
